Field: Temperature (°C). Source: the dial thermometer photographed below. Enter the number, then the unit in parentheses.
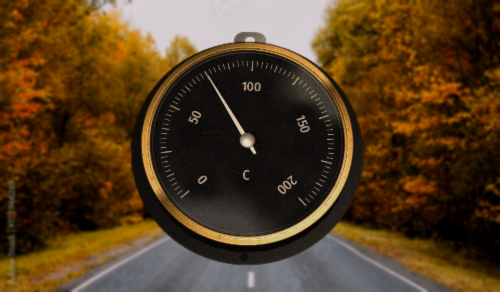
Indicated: 75 (°C)
